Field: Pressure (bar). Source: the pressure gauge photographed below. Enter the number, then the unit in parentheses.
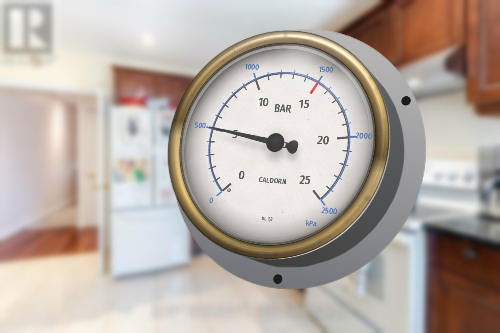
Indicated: 5 (bar)
